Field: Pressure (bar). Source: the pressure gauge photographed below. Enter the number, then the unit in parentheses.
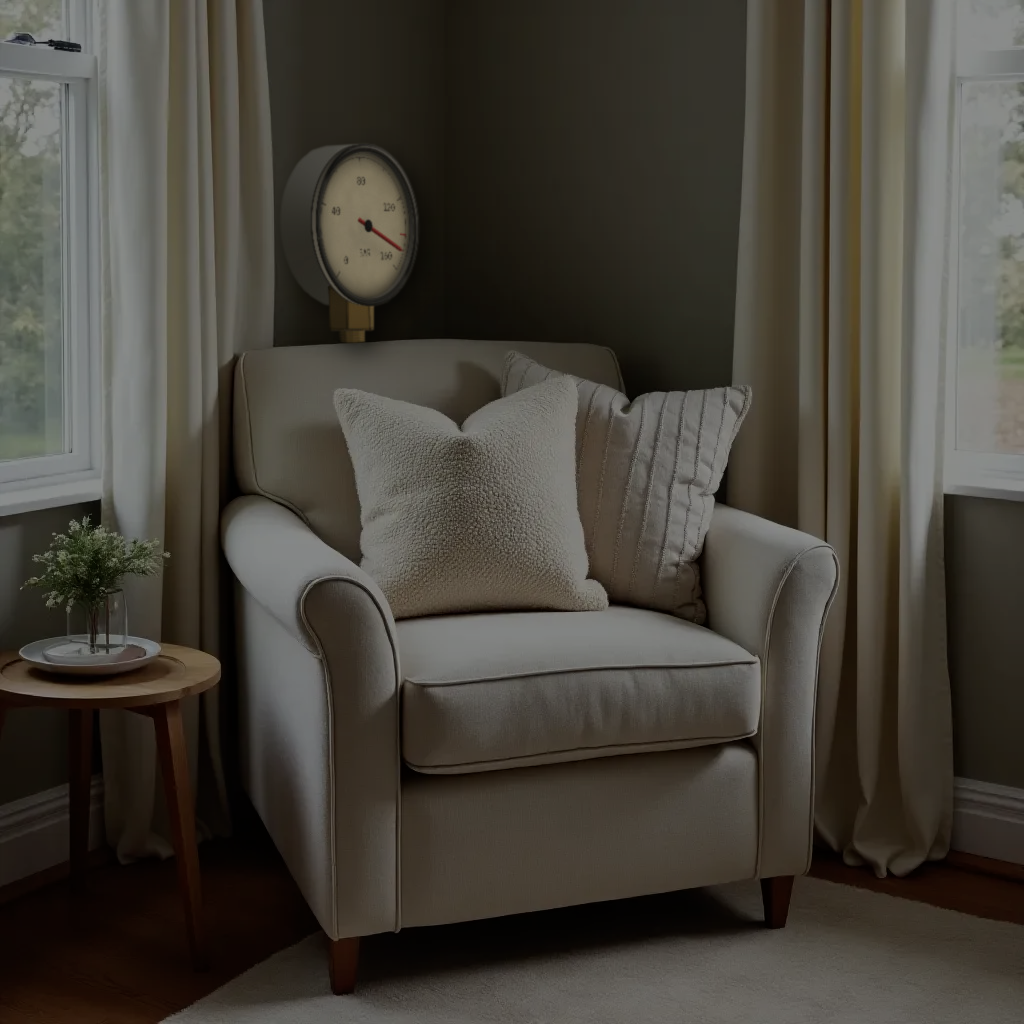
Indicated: 150 (bar)
